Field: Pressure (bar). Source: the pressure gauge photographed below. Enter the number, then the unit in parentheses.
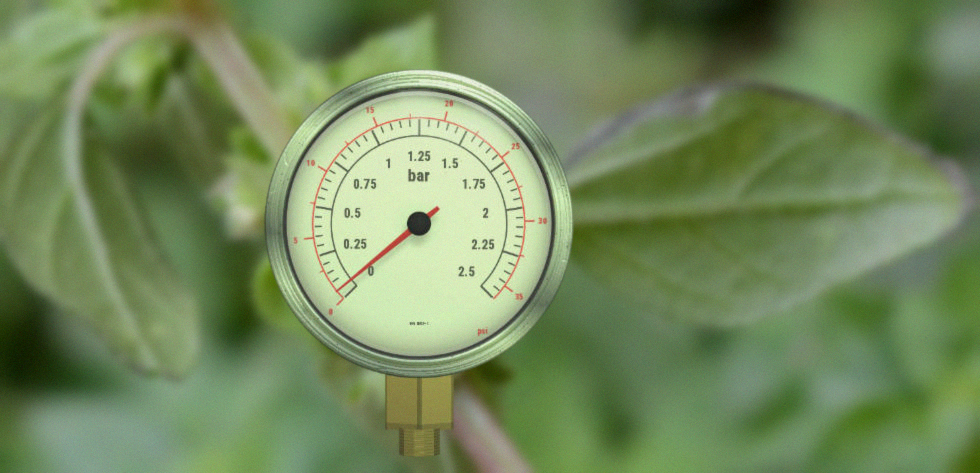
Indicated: 0.05 (bar)
